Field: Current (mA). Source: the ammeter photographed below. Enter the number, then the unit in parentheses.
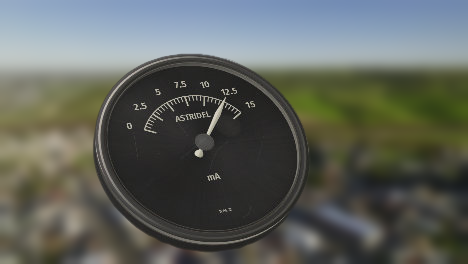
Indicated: 12.5 (mA)
